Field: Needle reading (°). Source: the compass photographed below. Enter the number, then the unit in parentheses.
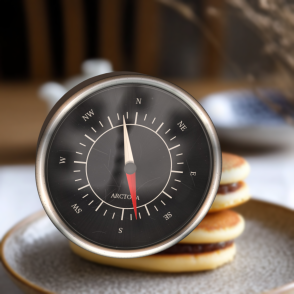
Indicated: 165 (°)
